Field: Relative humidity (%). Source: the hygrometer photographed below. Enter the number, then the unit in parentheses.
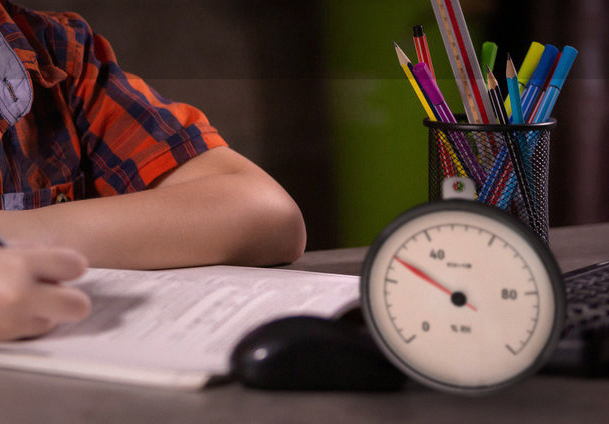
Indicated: 28 (%)
